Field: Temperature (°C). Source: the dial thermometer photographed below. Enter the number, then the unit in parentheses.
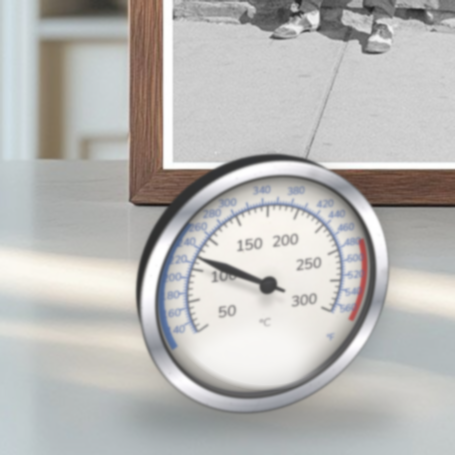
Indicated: 110 (°C)
